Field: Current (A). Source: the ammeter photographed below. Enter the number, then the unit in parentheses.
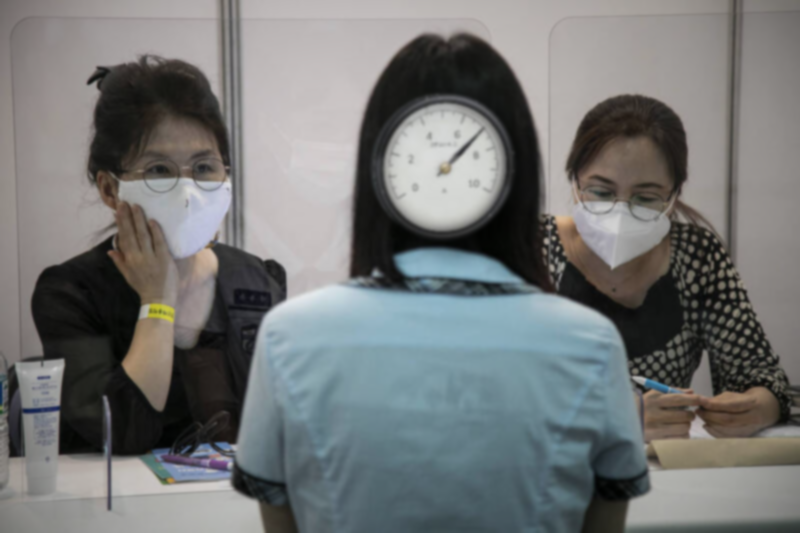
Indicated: 7 (A)
